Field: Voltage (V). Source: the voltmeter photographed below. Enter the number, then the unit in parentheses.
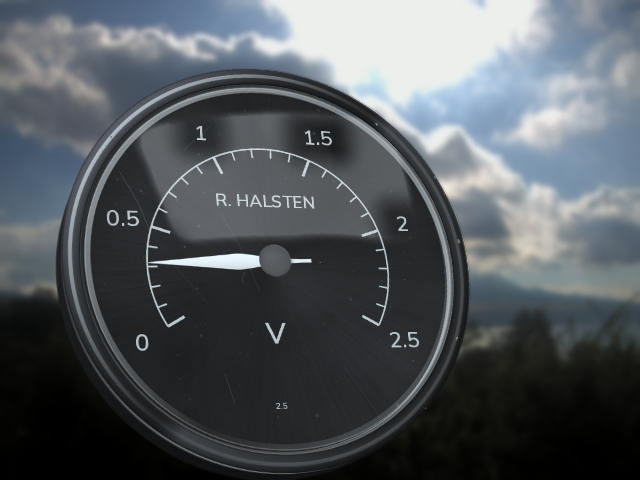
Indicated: 0.3 (V)
